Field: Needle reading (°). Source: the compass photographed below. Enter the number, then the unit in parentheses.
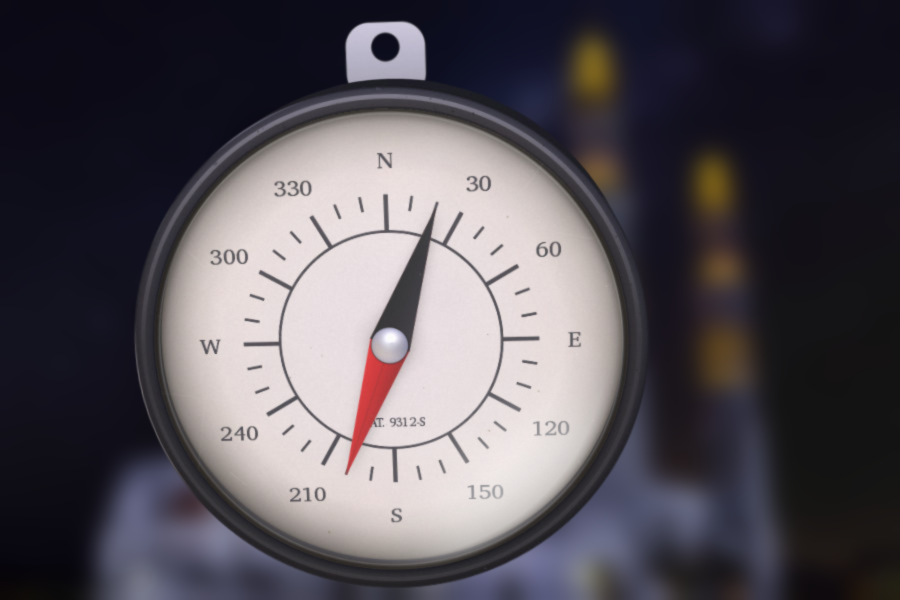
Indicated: 200 (°)
